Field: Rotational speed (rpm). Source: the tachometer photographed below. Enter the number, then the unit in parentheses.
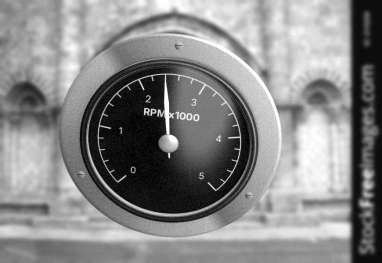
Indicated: 2400 (rpm)
